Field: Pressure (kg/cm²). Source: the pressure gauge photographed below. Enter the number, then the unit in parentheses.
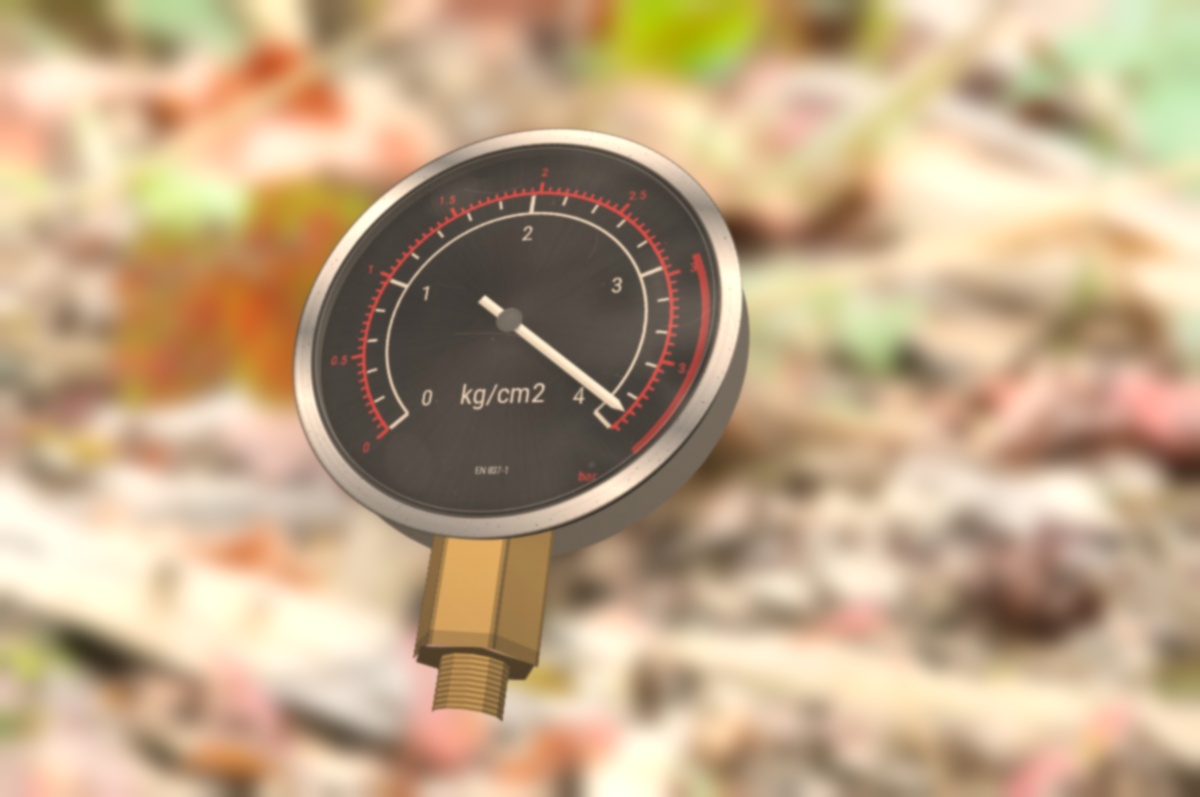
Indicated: 3.9 (kg/cm²)
